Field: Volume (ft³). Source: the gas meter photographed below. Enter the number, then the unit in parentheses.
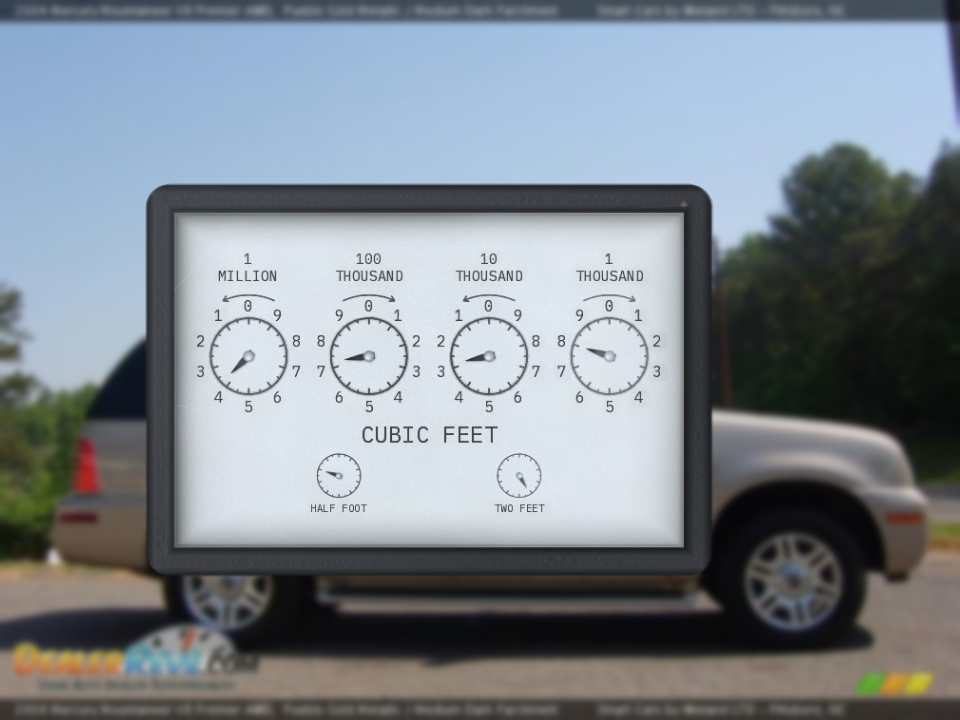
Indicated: 372800 (ft³)
